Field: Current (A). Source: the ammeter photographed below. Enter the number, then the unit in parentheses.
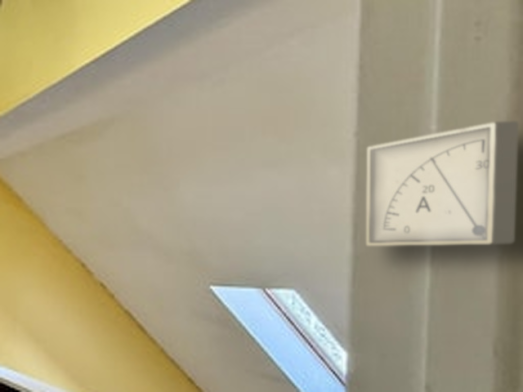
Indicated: 24 (A)
